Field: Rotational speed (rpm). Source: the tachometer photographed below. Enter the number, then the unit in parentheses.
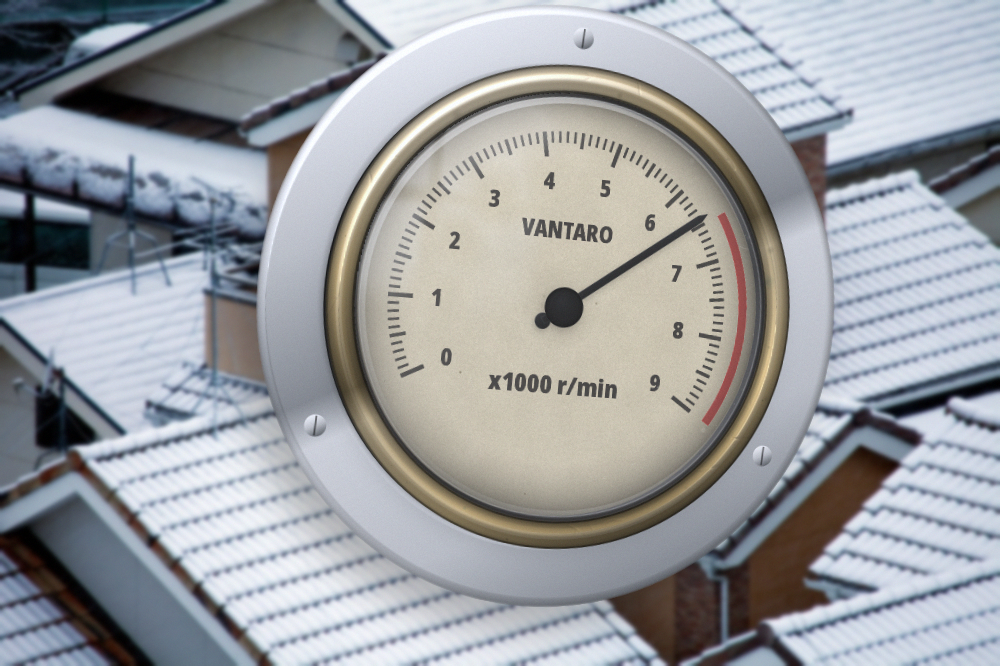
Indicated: 6400 (rpm)
